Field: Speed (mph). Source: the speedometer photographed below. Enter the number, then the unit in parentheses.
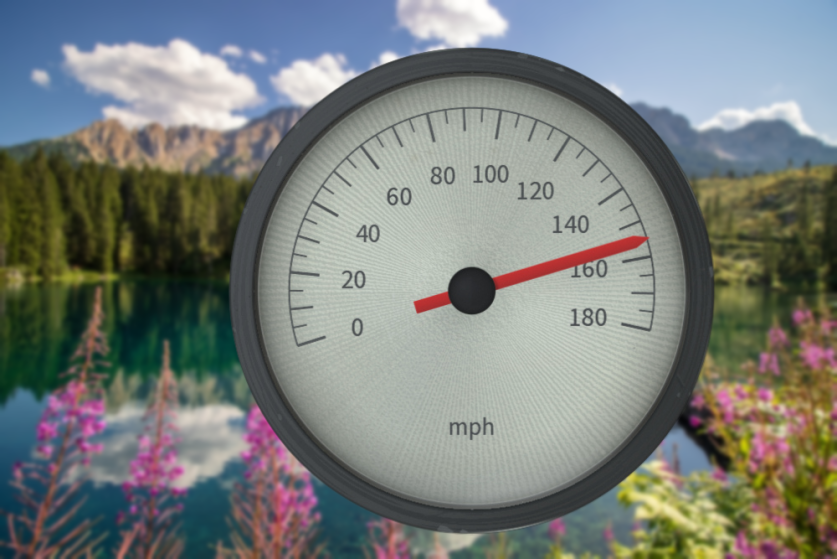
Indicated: 155 (mph)
